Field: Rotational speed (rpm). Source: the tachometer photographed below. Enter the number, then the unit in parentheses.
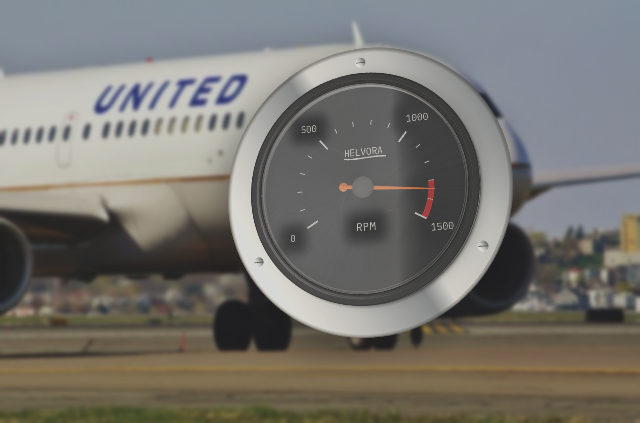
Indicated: 1350 (rpm)
